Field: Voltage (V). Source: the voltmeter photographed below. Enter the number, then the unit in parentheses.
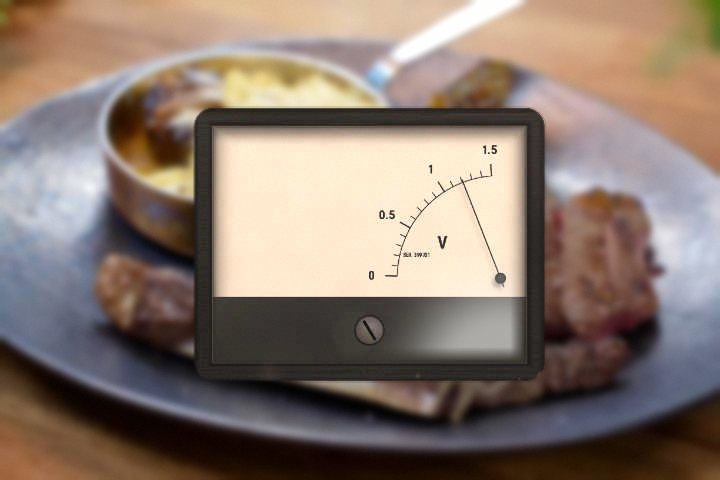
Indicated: 1.2 (V)
